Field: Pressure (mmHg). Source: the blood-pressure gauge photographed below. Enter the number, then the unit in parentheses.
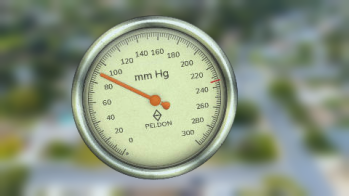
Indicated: 90 (mmHg)
